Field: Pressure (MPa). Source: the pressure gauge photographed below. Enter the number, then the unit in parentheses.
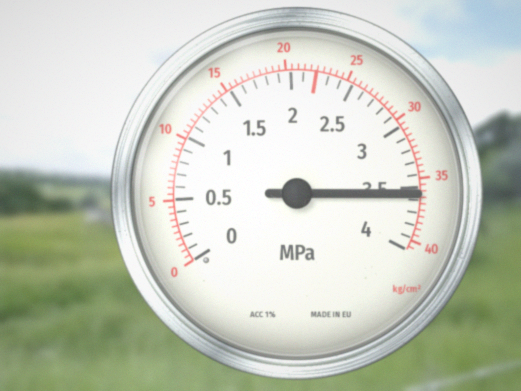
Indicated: 3.55 (MPa)
